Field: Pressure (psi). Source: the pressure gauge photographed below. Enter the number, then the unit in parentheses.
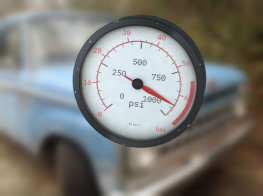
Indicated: 925 (psi)
